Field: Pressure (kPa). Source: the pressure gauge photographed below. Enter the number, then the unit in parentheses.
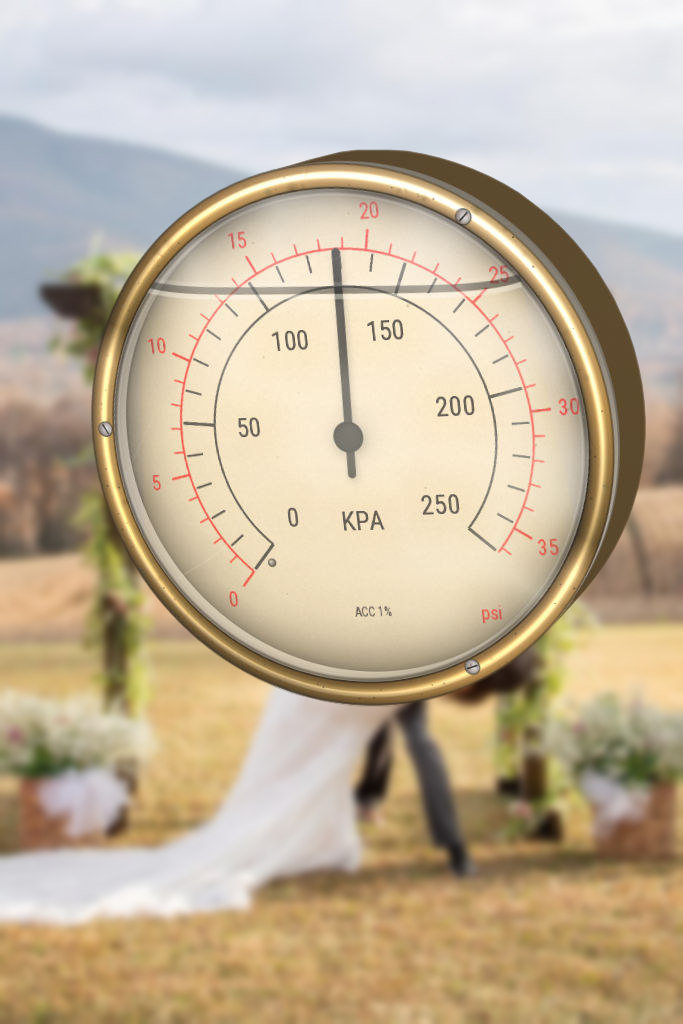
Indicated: 130 (kPa)
